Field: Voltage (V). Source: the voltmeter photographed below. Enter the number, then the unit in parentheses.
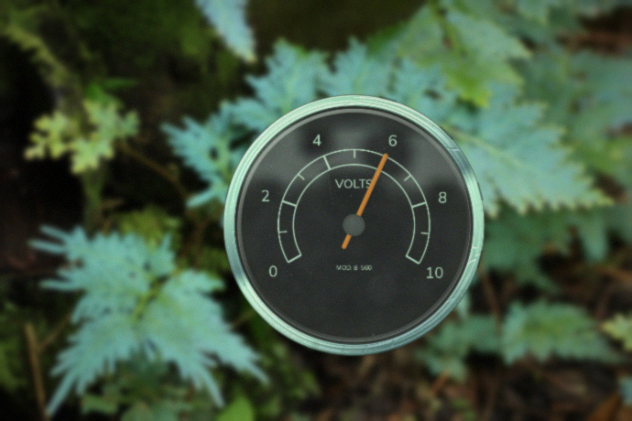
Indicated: 6 (V)
